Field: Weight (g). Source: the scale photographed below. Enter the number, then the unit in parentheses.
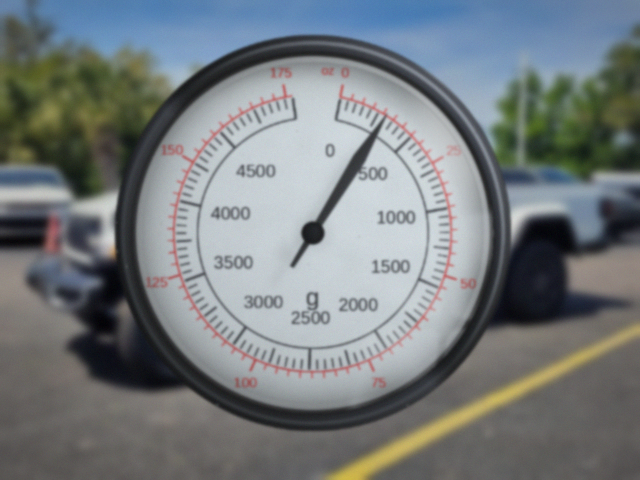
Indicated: 300 (g)
